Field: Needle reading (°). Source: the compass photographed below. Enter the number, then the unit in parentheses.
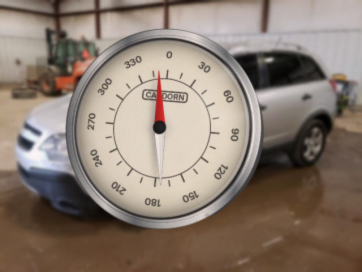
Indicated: 352.5 (°)
